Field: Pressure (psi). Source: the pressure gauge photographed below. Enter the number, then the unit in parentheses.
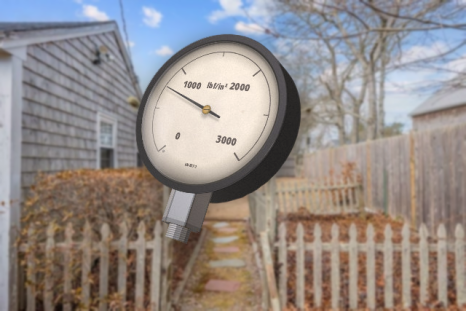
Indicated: 750 (psi)
